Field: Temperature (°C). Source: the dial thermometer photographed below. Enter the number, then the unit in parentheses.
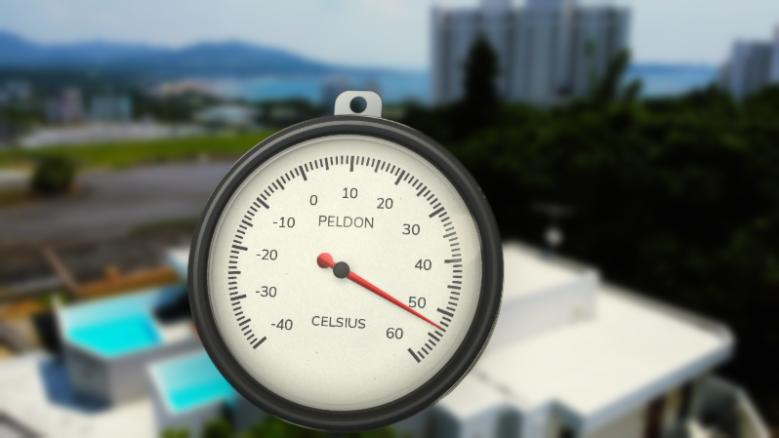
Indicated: 53 (°C)
